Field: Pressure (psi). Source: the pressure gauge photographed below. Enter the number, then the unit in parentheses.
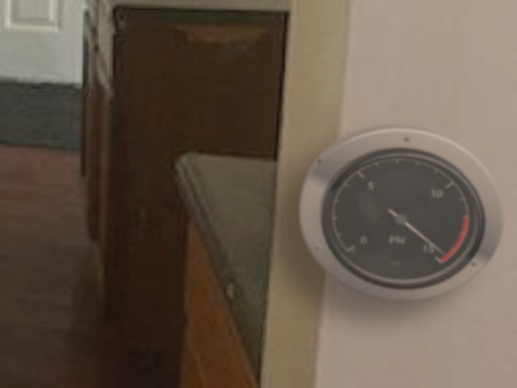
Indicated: 14.5 (psi)
